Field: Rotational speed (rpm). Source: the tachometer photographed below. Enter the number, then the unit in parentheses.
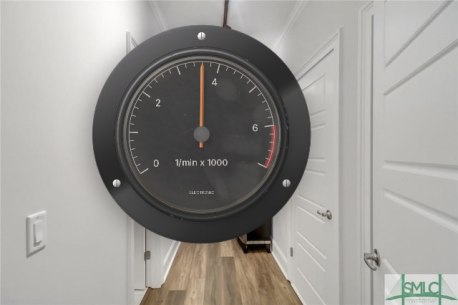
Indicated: 3600 (rpm)
